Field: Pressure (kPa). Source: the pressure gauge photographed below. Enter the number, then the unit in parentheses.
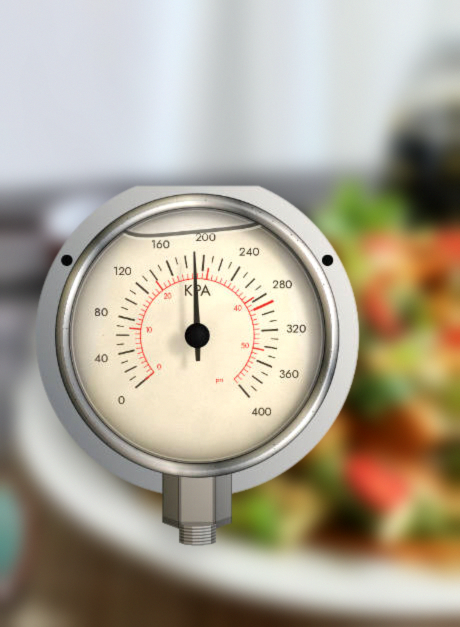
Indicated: 190 (kPa)
